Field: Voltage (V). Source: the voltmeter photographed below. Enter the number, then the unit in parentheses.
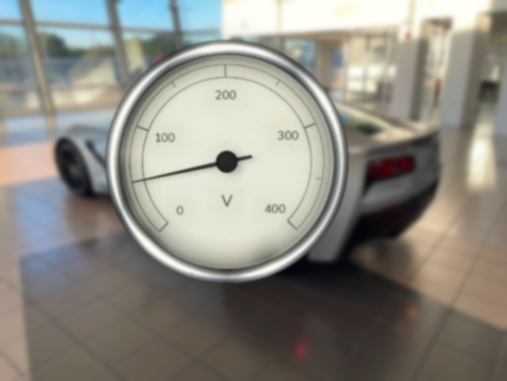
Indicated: 50 (V)
